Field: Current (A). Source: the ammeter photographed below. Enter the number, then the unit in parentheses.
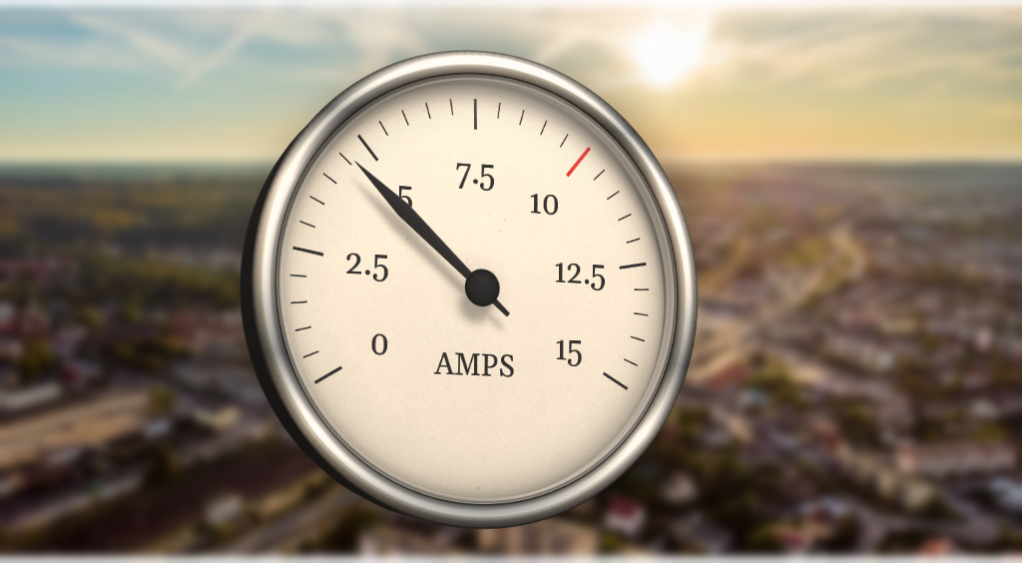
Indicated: 4.5 (A)
